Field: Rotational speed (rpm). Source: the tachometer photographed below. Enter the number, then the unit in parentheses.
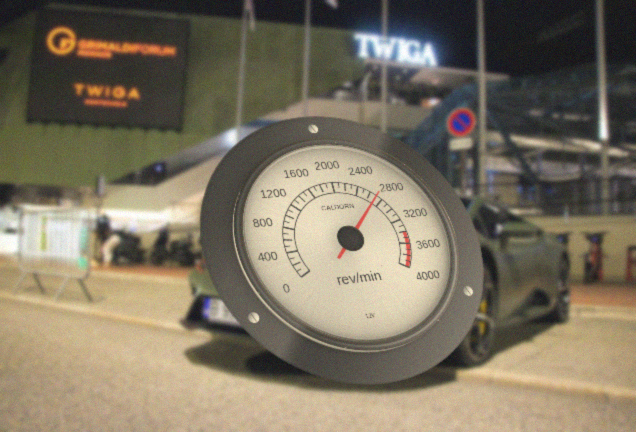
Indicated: 2700 (rpm)
